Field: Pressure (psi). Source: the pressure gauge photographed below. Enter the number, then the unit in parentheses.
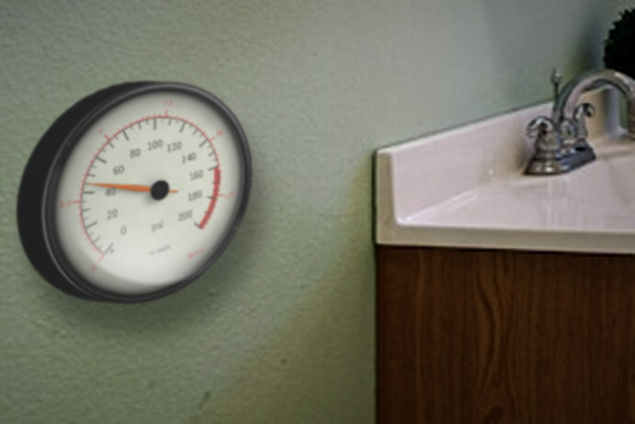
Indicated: 45 (psi)
